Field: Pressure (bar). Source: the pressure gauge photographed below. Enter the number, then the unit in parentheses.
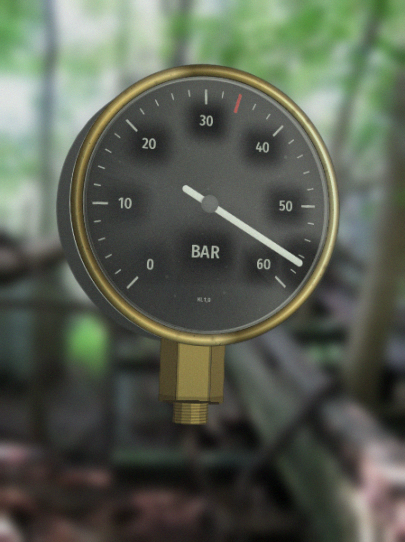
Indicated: 57 (bar)
